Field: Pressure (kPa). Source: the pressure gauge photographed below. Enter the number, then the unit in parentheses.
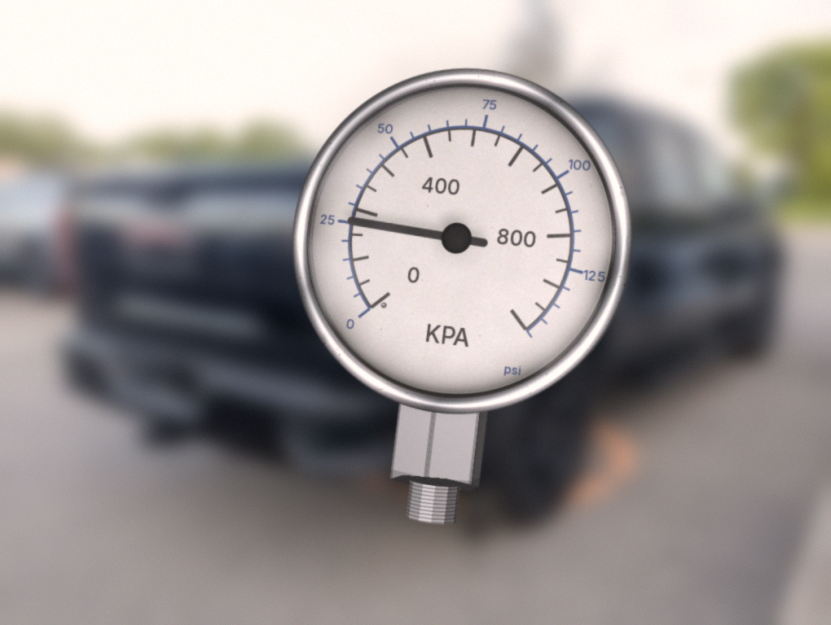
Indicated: 175 (kPa)
